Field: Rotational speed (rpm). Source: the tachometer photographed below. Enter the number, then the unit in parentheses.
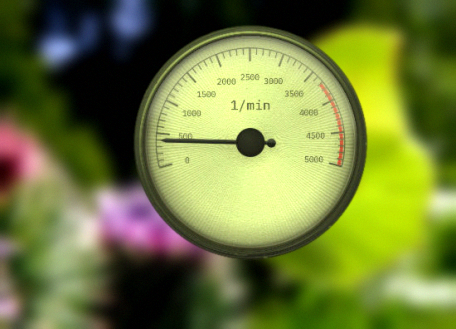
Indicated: 400 (rpm)
